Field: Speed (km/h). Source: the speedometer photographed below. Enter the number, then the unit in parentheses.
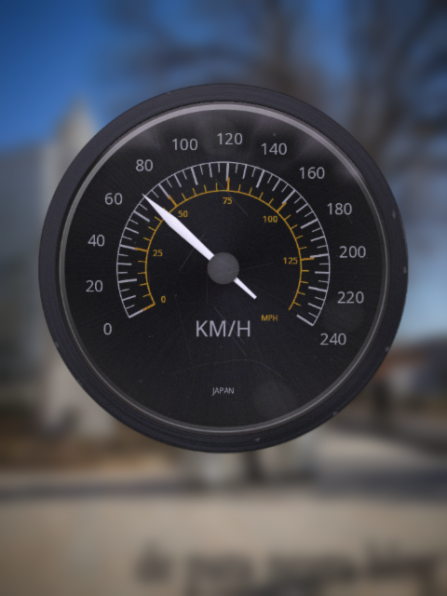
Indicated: 70 (km/h)
